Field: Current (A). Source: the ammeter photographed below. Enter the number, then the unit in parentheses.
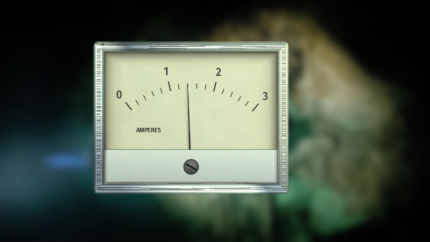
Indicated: 1.4 (A)
